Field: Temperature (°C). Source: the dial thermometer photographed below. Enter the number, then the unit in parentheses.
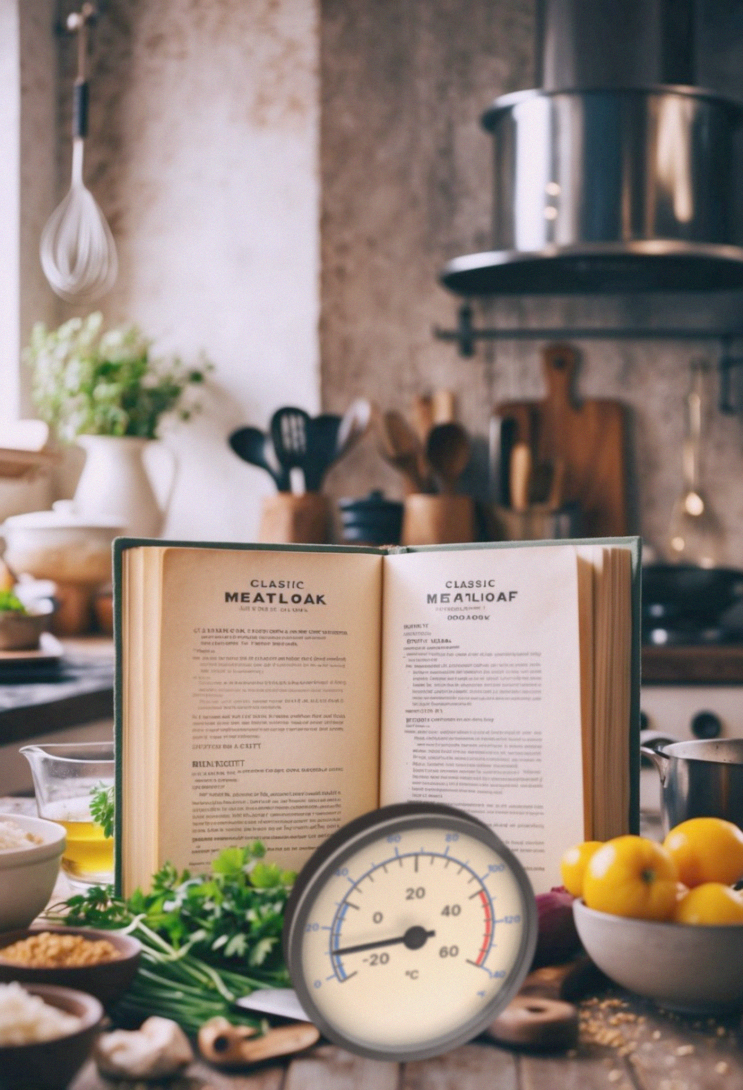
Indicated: -12 (°C)
